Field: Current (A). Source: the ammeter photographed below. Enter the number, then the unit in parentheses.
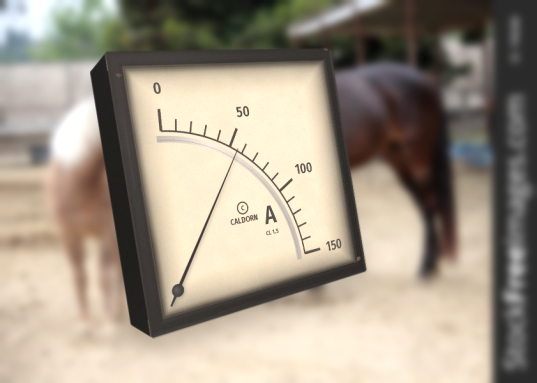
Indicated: 55 (A)
